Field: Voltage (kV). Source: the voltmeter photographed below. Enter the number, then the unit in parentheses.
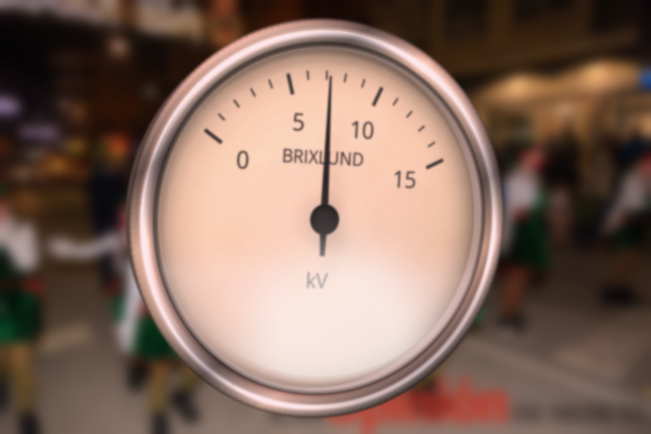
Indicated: 7 (kV)
